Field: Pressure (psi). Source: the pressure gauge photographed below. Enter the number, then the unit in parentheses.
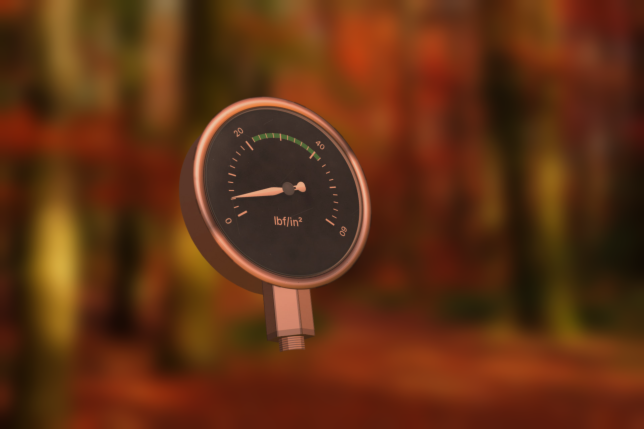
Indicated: 4 (psi)
